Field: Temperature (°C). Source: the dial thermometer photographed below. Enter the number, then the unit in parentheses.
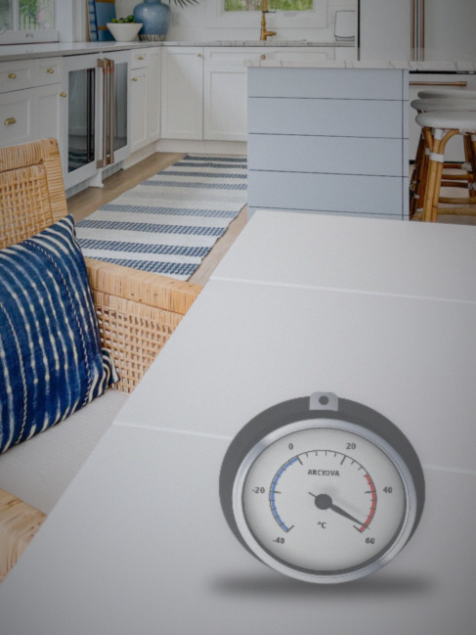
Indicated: 56 (°C)
